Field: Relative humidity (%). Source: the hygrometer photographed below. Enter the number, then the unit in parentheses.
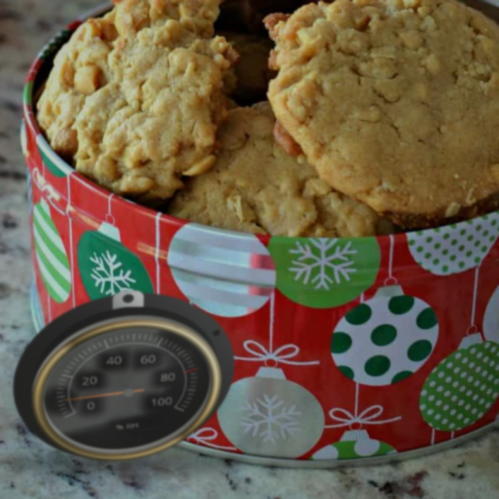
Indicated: 10 (%)
